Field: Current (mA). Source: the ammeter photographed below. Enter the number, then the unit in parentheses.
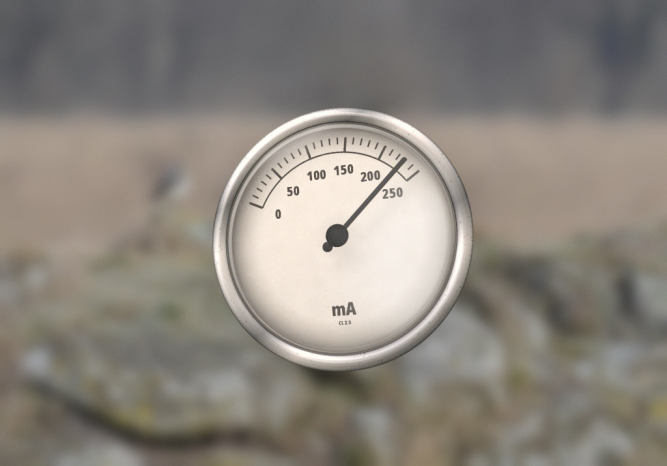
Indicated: 230 (mA)
